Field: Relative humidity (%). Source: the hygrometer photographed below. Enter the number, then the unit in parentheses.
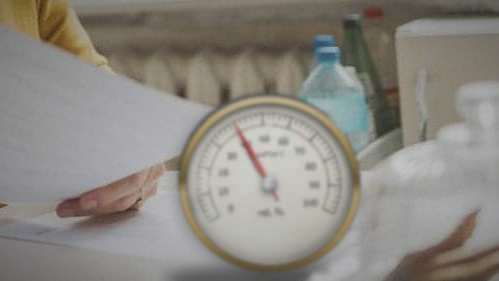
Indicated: 40 (%)
